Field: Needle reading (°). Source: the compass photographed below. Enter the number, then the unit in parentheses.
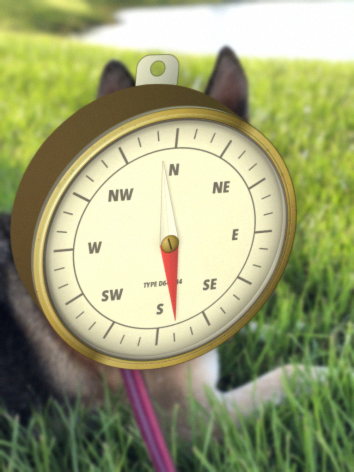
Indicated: 170 (°)
